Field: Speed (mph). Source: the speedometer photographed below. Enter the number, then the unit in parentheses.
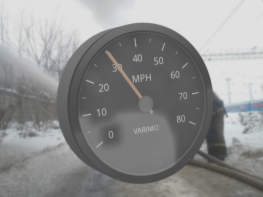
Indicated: 30 (mph)
